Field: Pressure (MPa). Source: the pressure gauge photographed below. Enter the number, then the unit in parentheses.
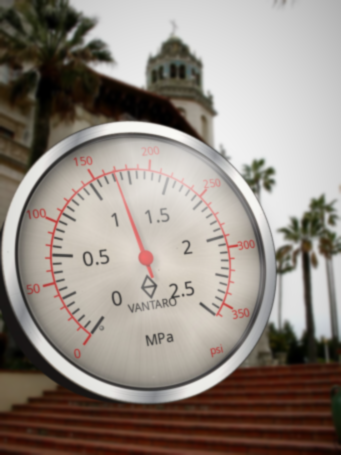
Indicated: 1.15 (MPa)
